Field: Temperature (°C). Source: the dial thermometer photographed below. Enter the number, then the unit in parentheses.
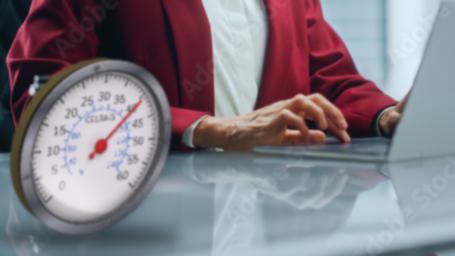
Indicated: 40 (°C)
